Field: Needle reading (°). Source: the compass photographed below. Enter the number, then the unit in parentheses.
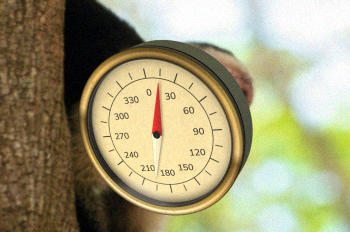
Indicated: 15 (°)
